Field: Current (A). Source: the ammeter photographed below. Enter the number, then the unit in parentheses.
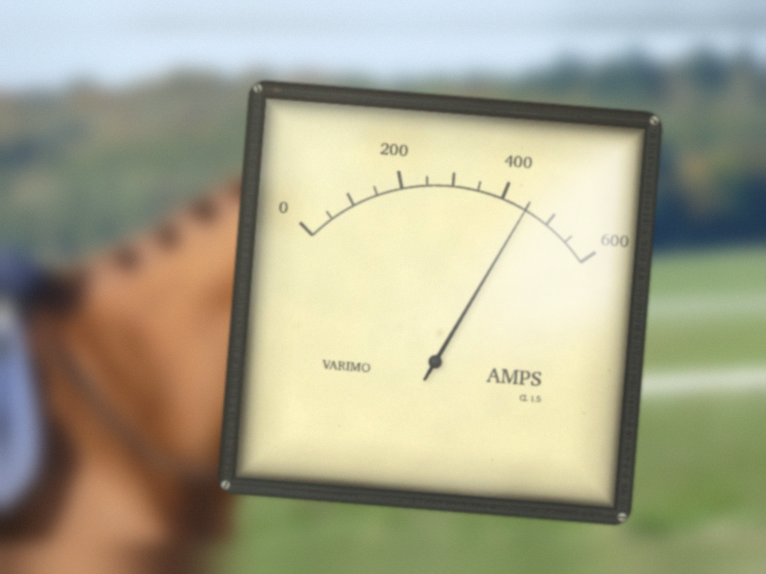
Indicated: 450 (A)
